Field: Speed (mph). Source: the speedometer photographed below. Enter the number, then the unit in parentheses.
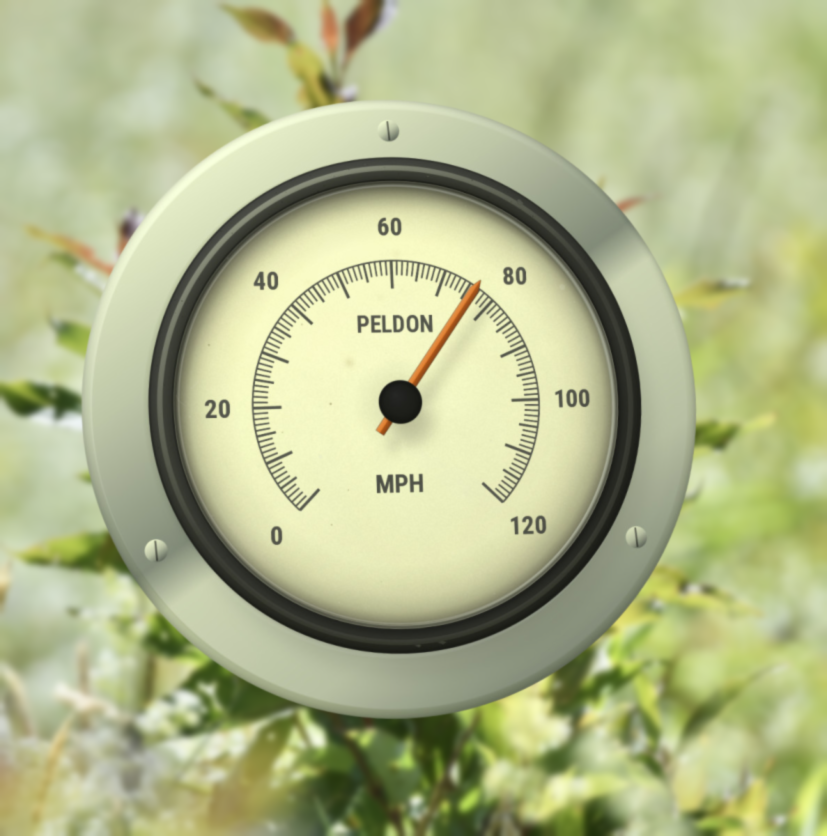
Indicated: 76 (mph)
